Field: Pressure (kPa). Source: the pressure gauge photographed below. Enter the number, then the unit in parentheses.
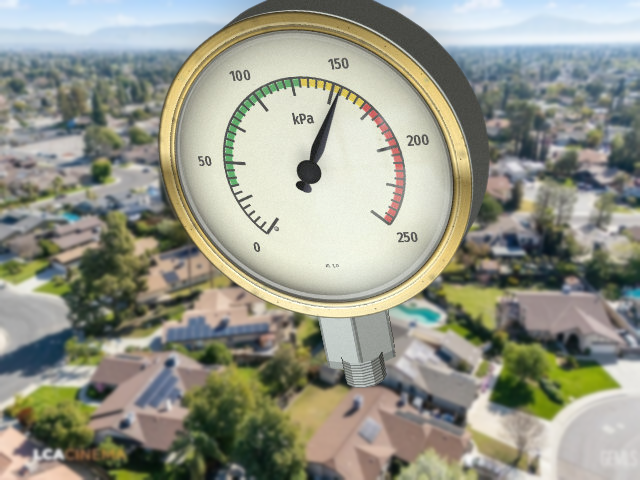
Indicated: 155 (kPa)
